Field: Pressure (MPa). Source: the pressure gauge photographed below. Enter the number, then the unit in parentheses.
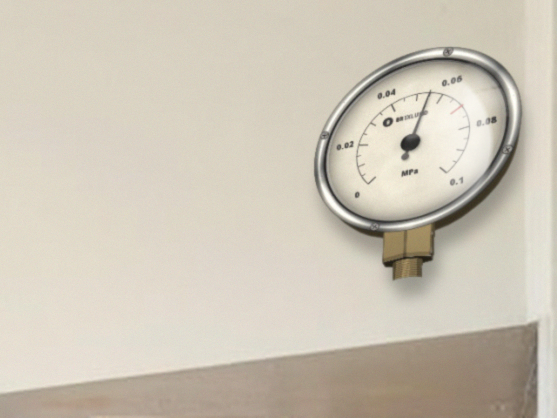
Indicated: 0.055 (MPa)
